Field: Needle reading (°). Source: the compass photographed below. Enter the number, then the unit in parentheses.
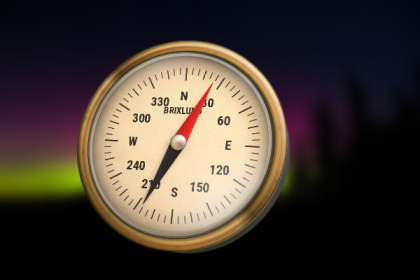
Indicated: 25 (°)
